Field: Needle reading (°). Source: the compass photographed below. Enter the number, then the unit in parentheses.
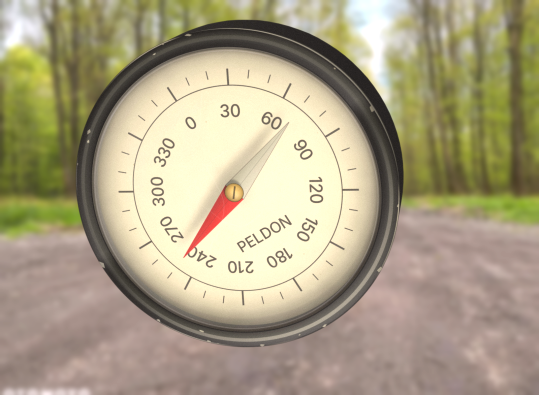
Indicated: 250 (°)
